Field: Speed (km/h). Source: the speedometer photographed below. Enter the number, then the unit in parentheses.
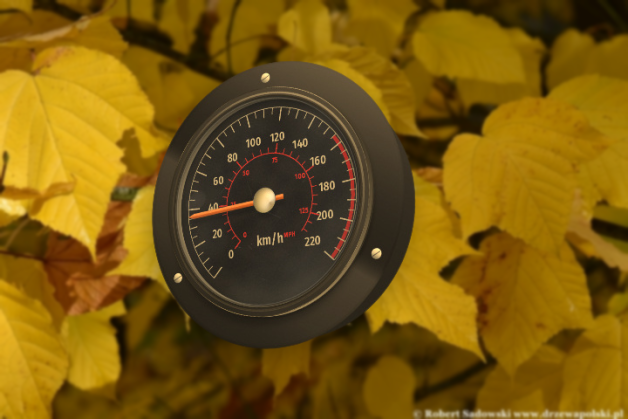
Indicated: 35 (km/h)
